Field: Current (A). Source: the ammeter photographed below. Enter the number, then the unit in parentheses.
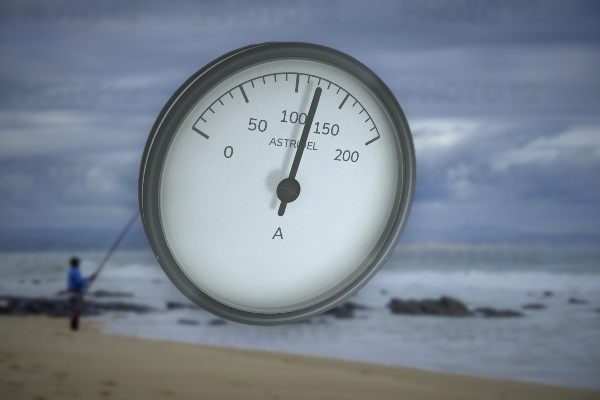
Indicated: 120 (A)
